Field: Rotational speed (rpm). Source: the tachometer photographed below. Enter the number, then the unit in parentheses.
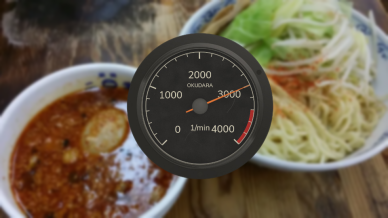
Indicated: 3000 (rpm)
